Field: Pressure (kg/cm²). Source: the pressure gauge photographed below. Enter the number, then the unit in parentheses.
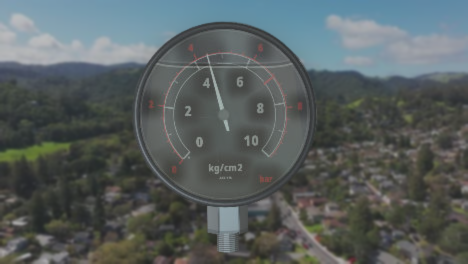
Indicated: 4.5 (kg/cm²)
